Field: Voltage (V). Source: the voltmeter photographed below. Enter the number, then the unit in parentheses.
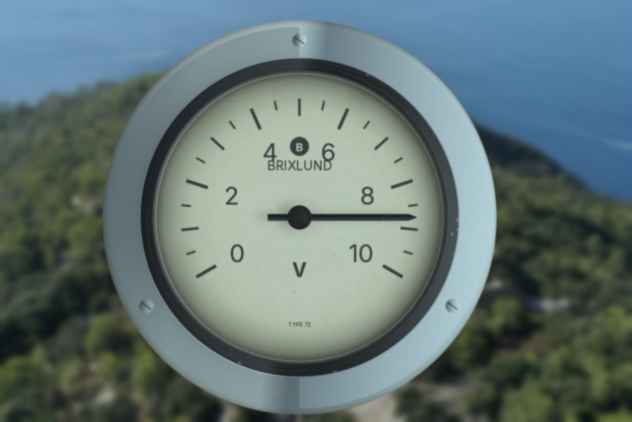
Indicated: 8.75 (V)
